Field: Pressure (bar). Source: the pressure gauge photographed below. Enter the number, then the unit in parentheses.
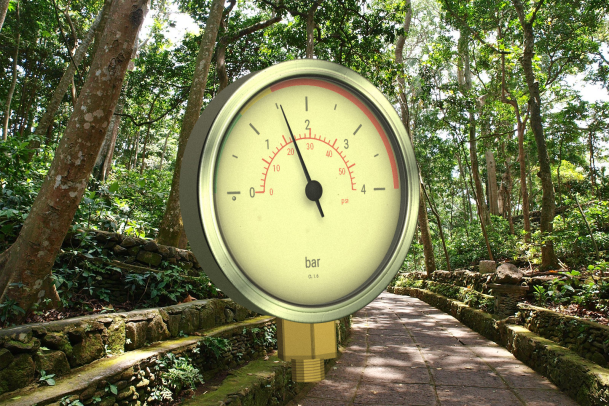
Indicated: 1.5 (bar)
